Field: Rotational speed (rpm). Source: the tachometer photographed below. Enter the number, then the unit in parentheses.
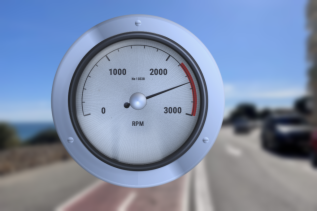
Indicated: 2500 (rpm)
